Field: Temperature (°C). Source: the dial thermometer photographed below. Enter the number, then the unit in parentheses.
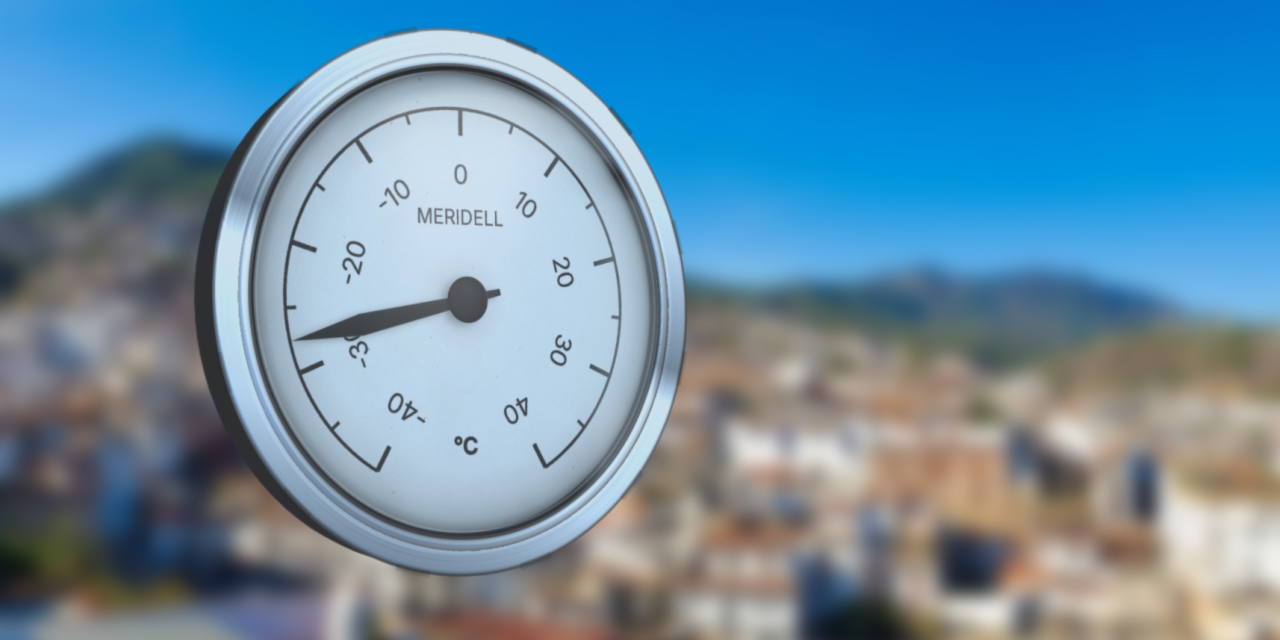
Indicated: -27.5 (°C)
